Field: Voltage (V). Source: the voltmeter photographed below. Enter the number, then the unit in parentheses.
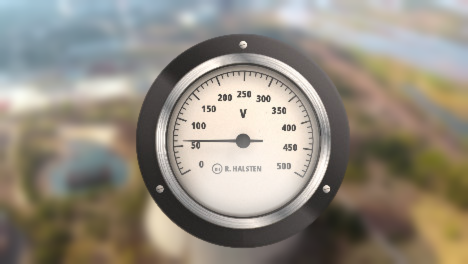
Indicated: 60 (V)
